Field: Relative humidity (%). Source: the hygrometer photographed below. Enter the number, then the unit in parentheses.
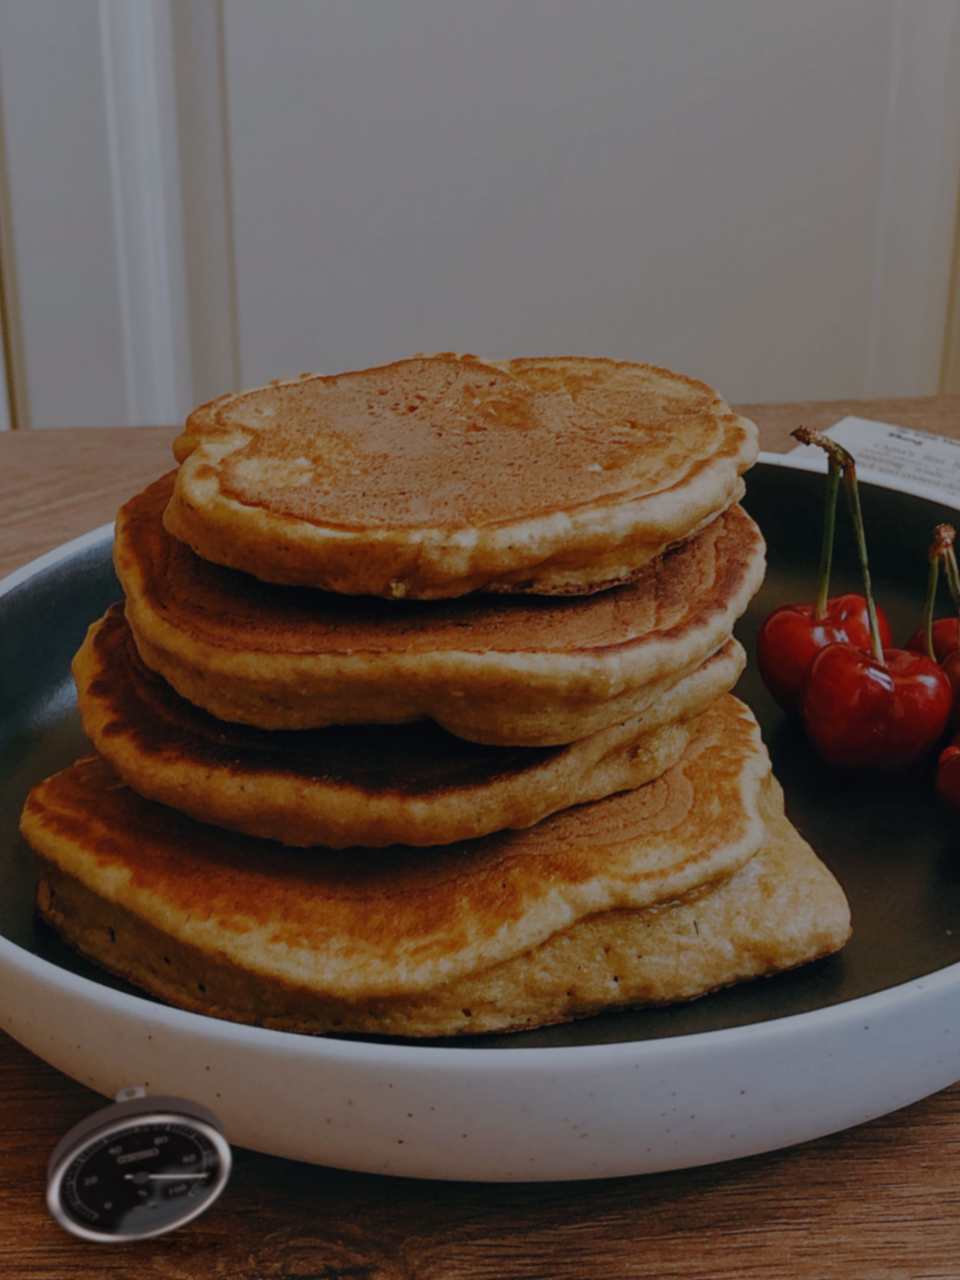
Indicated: 90 (%)
